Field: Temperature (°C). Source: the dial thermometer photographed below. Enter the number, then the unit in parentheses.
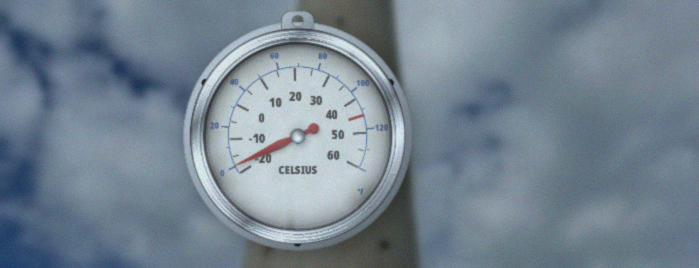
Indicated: -17.5 (°C)
